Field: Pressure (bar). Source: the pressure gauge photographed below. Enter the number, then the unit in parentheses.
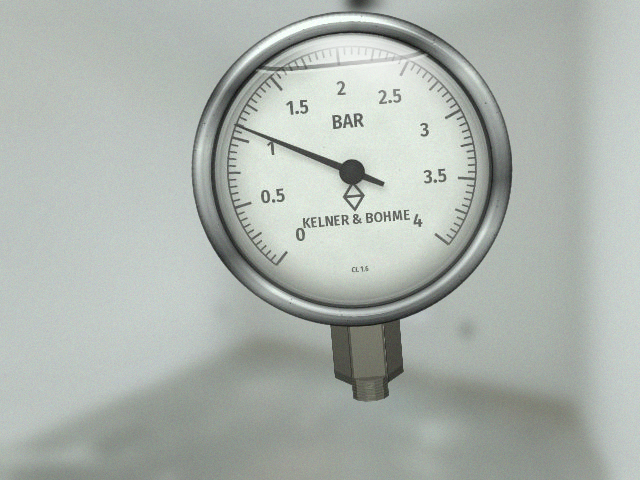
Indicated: 1.1 (bar)
